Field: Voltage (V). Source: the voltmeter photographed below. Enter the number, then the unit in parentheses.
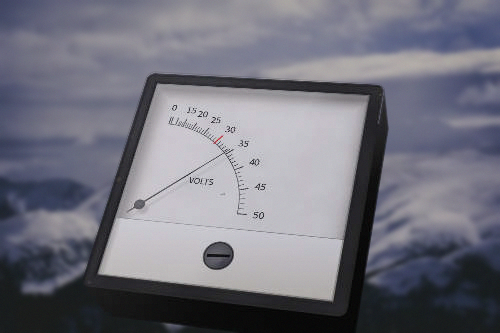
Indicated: 35 (V)
